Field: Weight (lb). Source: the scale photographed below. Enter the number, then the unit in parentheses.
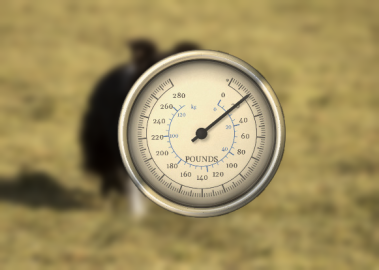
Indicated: 20 (lb)
